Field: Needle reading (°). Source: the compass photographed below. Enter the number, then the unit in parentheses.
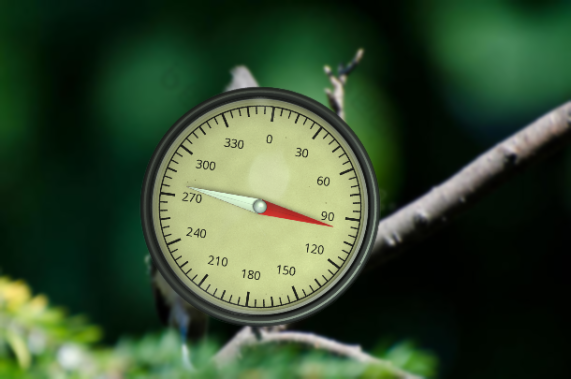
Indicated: 97.5 (°)
